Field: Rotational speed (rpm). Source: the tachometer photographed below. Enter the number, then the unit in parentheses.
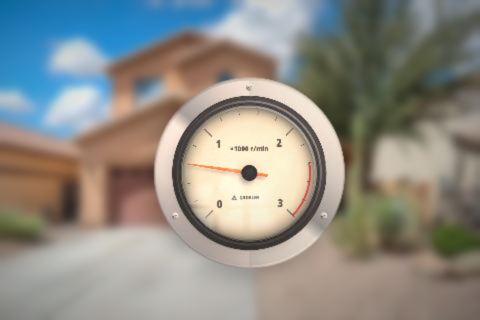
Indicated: 600 (rpm)
